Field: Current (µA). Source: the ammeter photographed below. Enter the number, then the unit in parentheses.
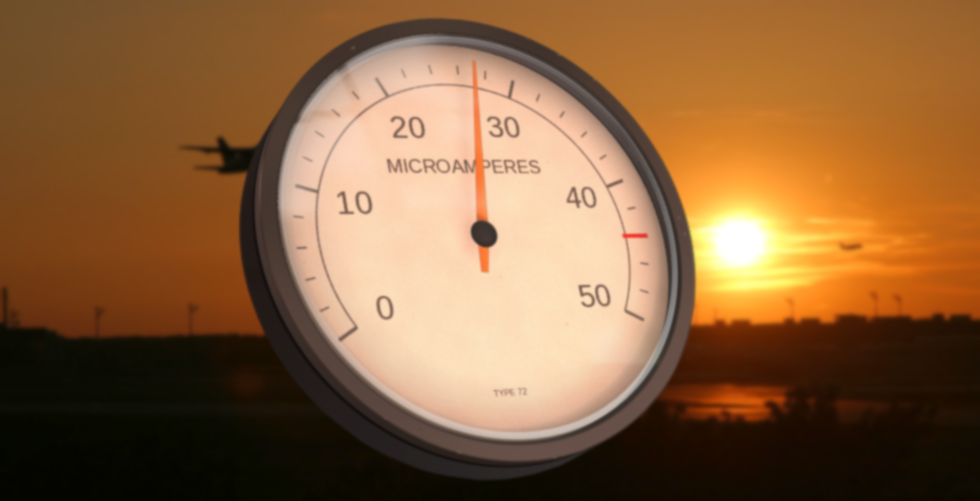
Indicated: 27 (µA)
